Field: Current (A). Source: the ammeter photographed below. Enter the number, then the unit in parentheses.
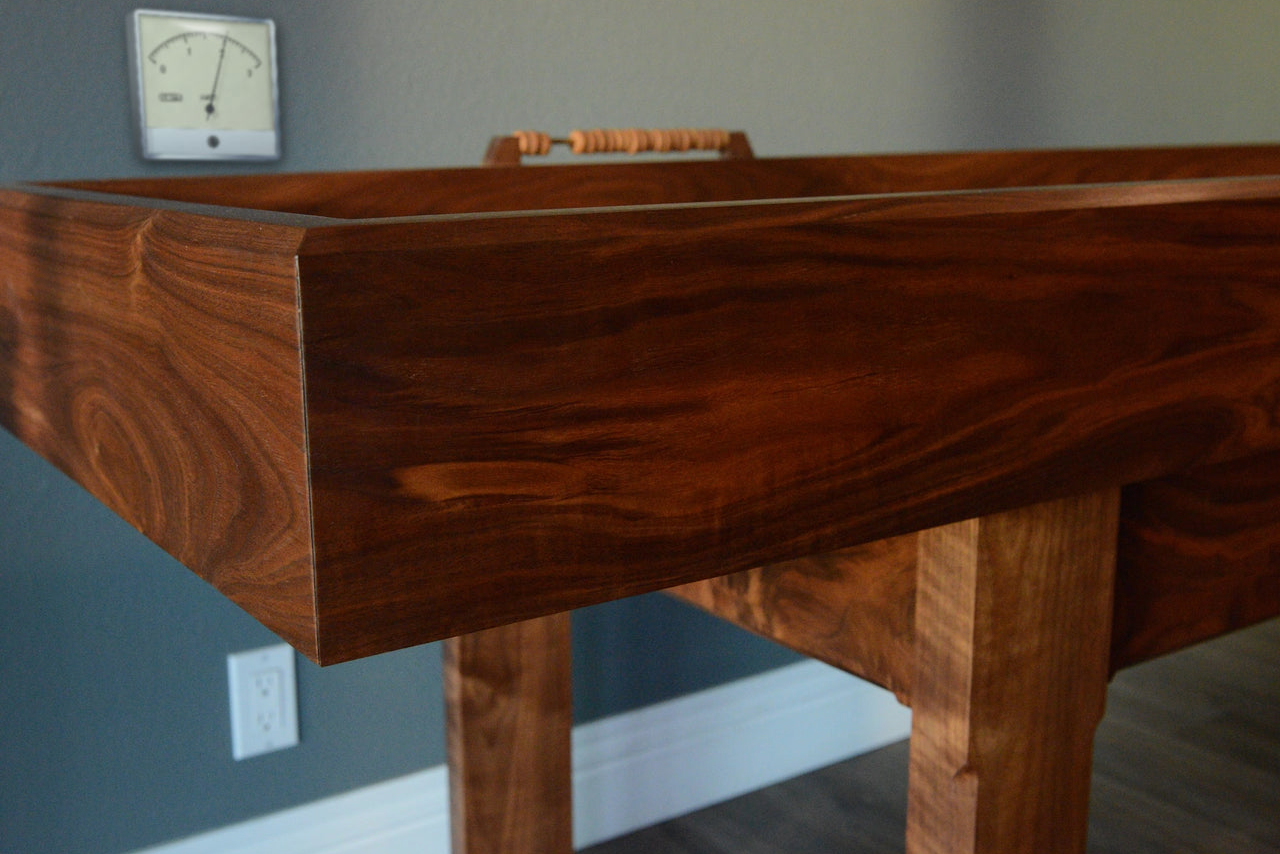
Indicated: 2 (A)
